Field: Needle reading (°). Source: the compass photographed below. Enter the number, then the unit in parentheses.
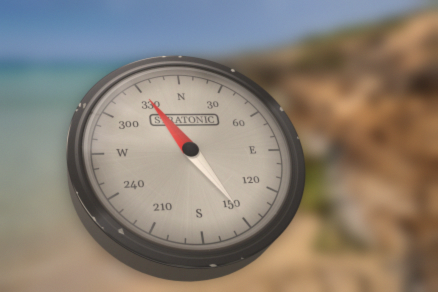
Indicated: 330 (°)
